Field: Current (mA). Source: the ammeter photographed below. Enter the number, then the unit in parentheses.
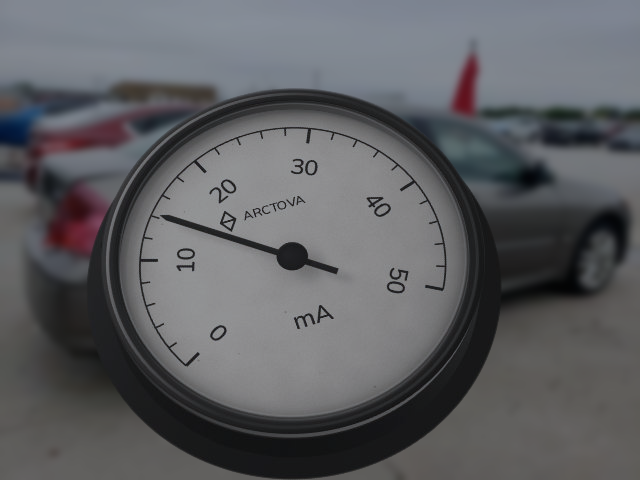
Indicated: 14 (mA)
